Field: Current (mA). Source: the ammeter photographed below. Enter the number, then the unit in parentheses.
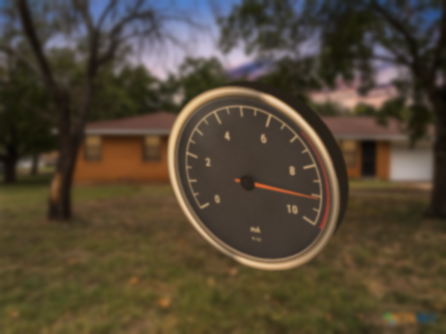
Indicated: 9 (mA)
